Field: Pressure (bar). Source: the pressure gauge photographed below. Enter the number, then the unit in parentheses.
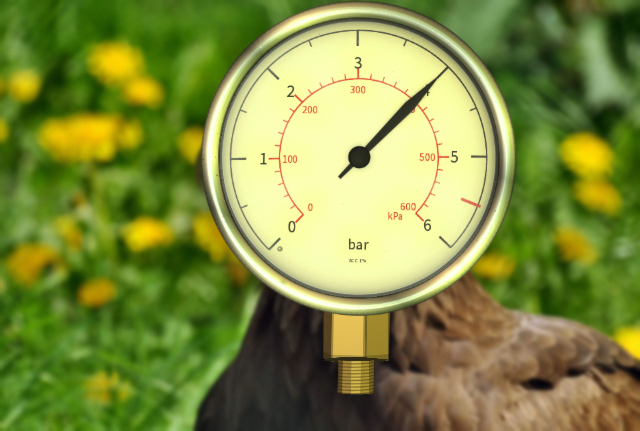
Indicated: 4 (bar)
